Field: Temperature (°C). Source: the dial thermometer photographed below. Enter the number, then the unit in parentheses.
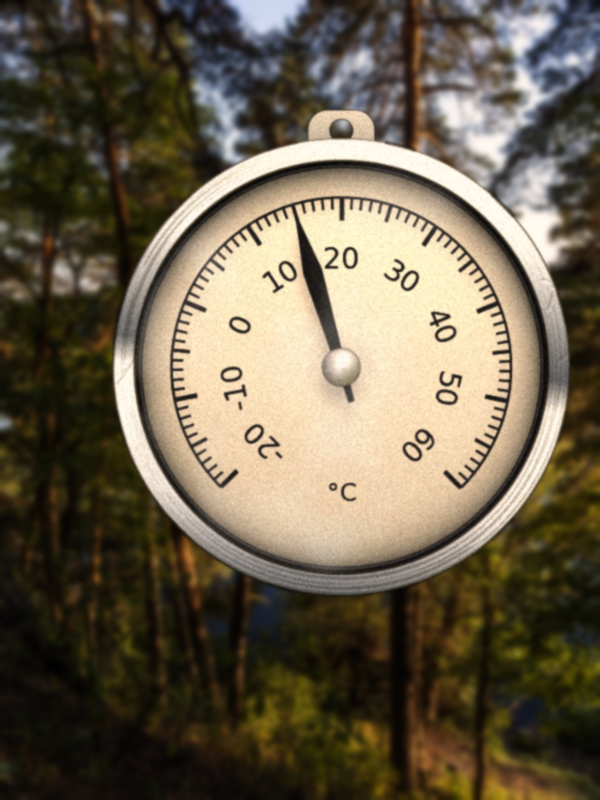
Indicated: 15 (°C)
